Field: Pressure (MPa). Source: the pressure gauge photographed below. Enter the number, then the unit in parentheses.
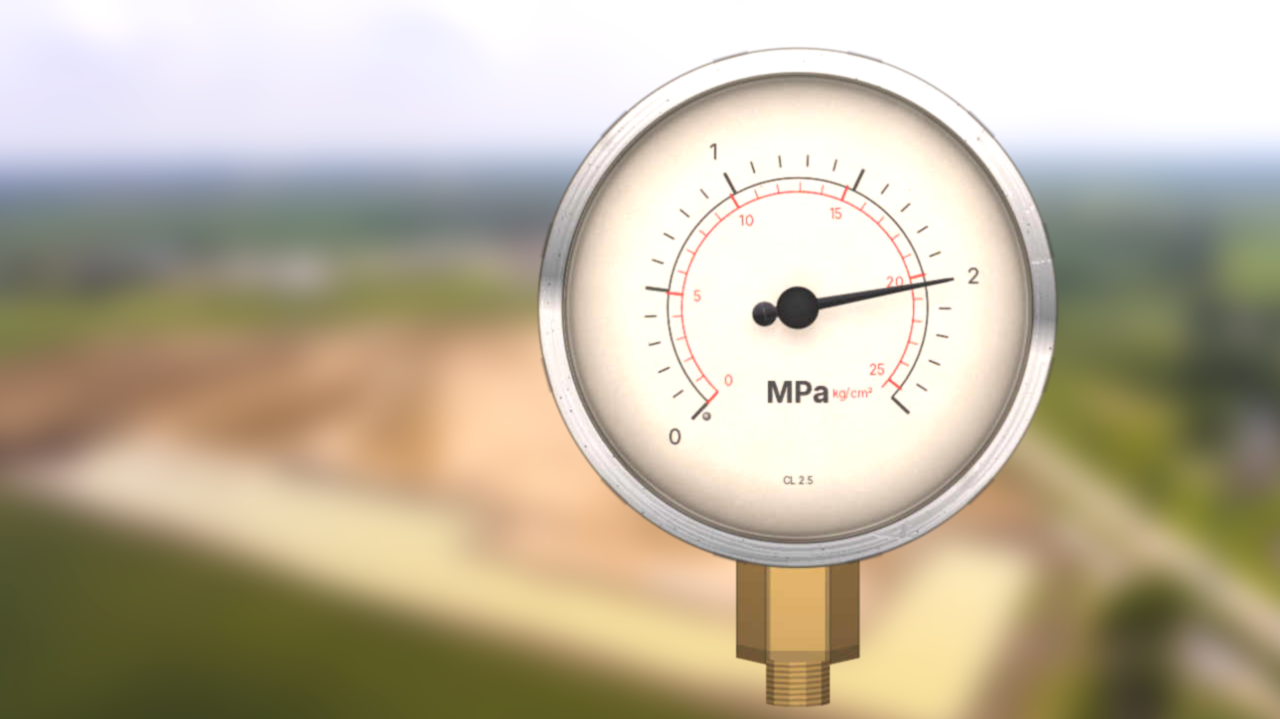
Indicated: 2 (MPa)
